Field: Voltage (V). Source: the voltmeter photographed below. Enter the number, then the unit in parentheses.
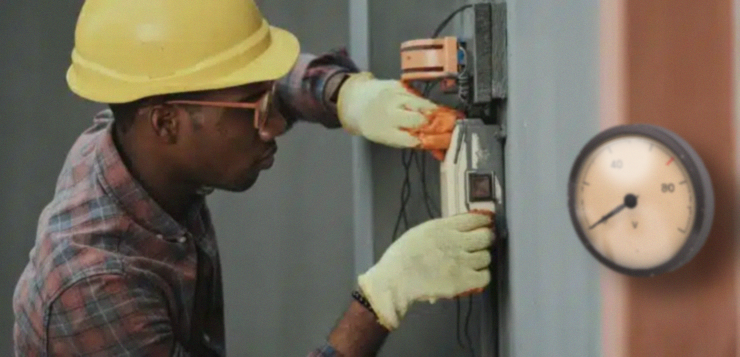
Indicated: 0 (V)
